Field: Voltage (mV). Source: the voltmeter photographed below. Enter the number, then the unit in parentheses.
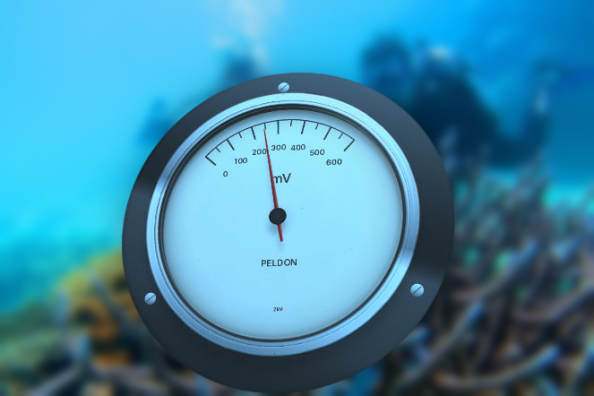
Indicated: 250 (mV)
